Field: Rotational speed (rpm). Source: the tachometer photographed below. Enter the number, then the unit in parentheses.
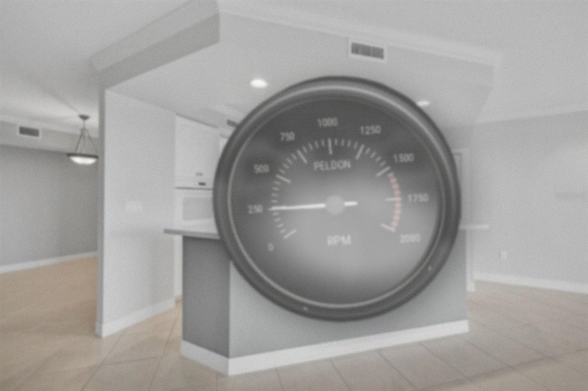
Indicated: 250 (rpm)
